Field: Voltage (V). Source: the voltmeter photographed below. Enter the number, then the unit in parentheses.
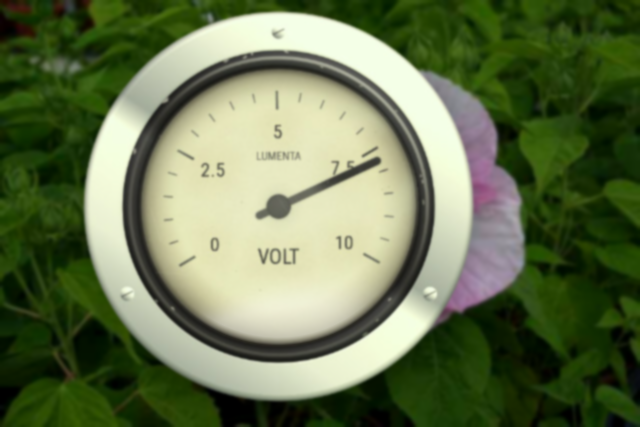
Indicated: 7.75 (V)
